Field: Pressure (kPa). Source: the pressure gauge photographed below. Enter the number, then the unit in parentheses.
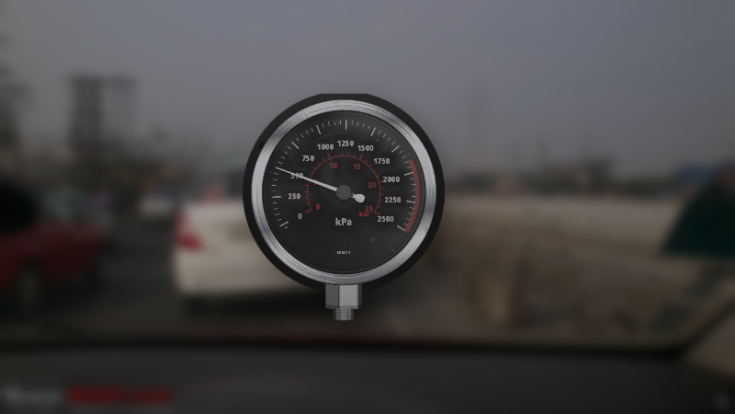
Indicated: 500 (kPa)
